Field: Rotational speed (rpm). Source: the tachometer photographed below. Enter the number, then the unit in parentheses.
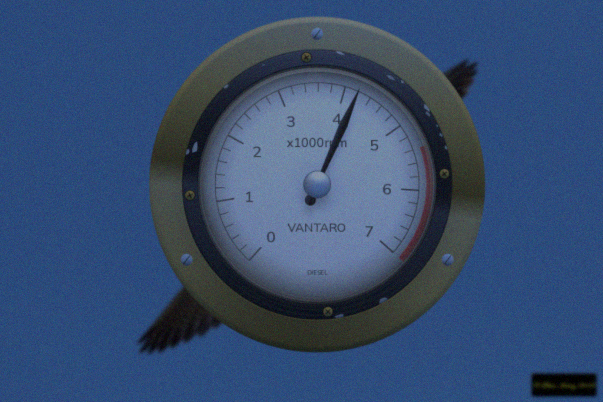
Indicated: 4200 (rpm)
